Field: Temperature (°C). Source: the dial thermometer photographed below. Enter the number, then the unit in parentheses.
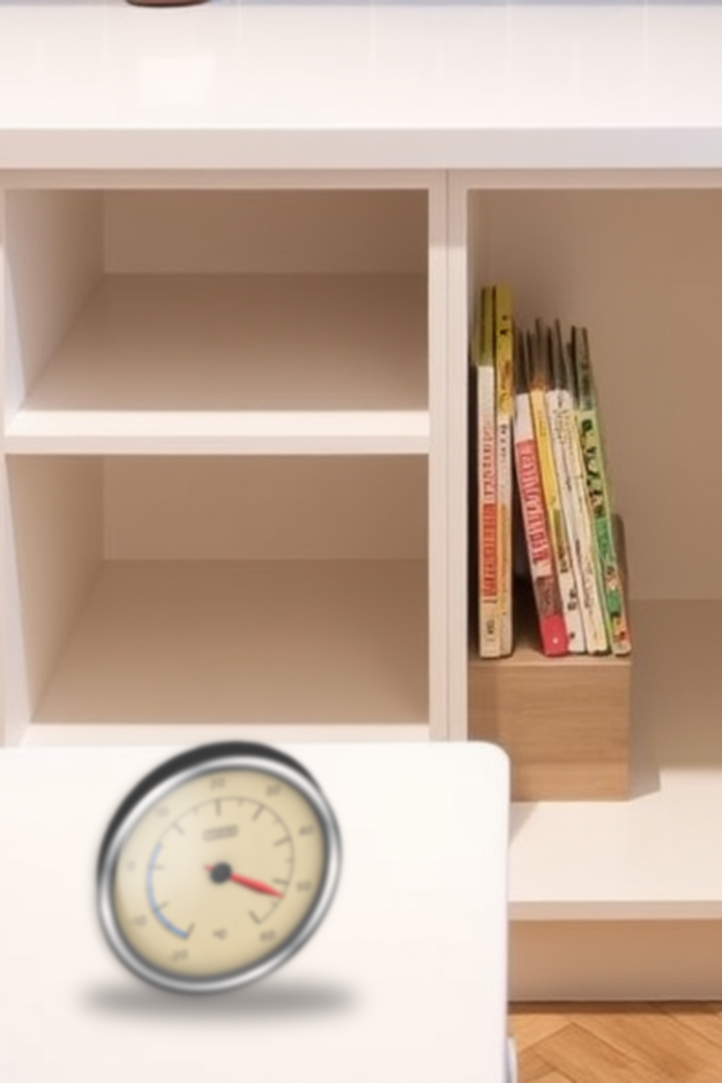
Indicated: 52.5 (°C)
